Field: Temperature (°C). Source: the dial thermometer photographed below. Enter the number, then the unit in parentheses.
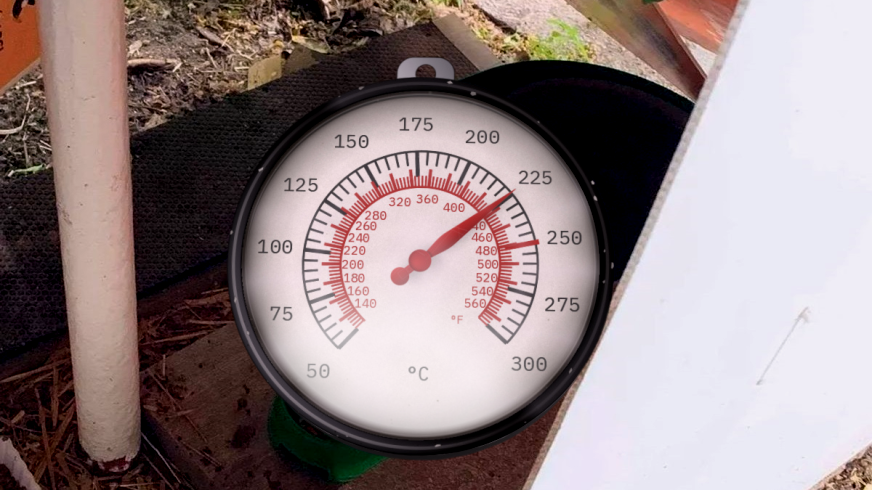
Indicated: 225 (°C)
